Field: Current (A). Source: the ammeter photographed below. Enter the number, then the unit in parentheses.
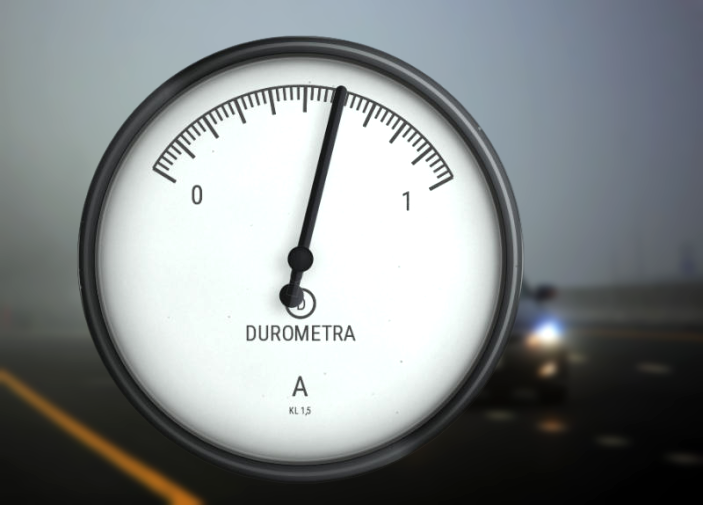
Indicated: 0.6 (A)
